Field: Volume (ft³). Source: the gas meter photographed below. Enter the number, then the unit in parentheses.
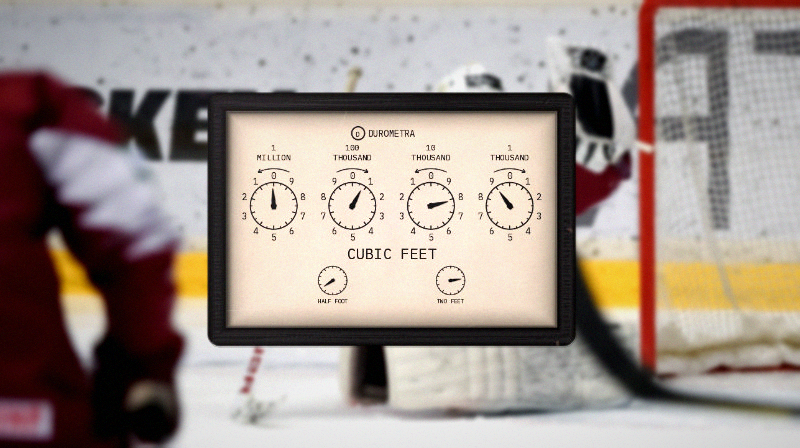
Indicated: 7900 (ft³)
